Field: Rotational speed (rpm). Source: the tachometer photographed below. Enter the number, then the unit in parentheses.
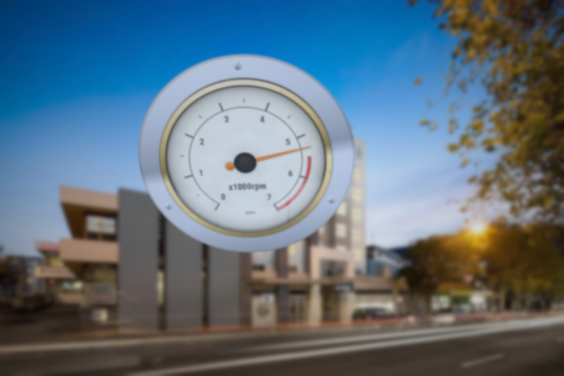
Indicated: 5250 (rpm)
